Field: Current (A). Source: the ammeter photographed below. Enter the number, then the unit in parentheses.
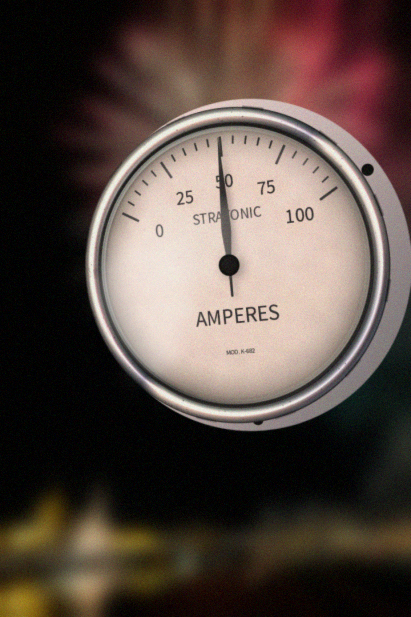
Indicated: 50 (A)
